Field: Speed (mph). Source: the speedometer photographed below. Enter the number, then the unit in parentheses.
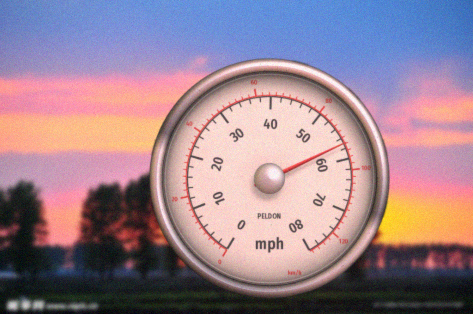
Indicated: 57 (mph)
